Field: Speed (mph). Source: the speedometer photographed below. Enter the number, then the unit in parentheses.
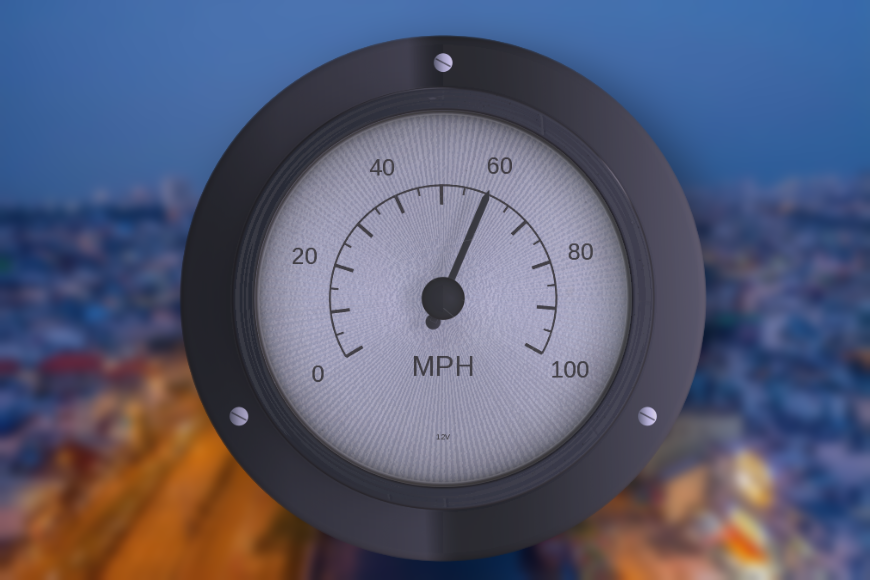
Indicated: 60 (mph)
